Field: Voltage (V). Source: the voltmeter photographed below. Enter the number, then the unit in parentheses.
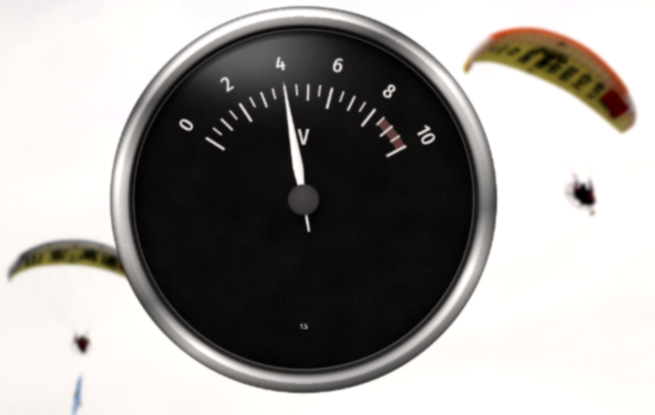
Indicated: 4 (V)
